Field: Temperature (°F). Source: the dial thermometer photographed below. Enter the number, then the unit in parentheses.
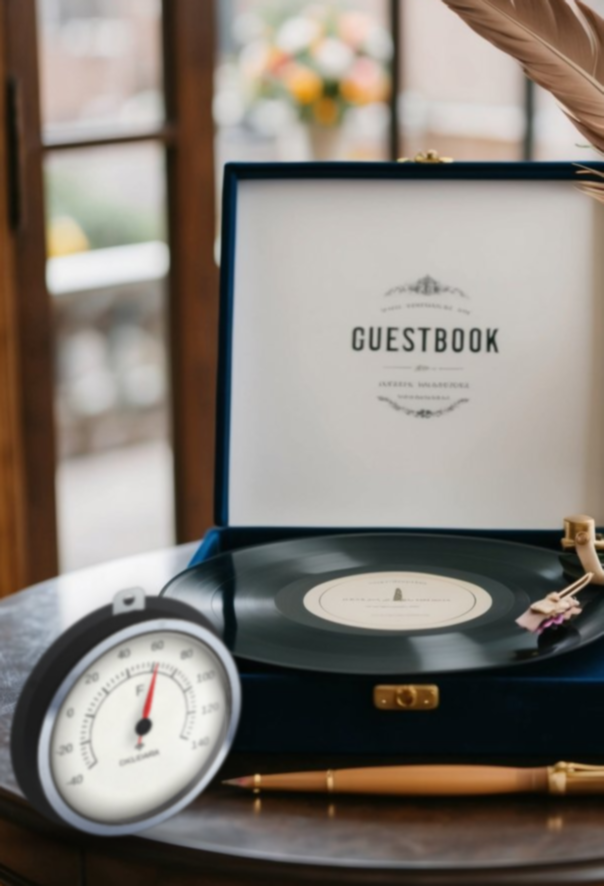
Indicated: 60 (°F)
